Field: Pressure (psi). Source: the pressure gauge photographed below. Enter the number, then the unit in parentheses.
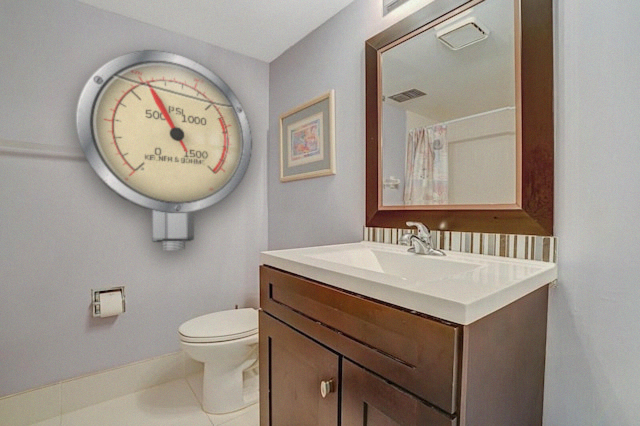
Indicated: 600 (psi)
